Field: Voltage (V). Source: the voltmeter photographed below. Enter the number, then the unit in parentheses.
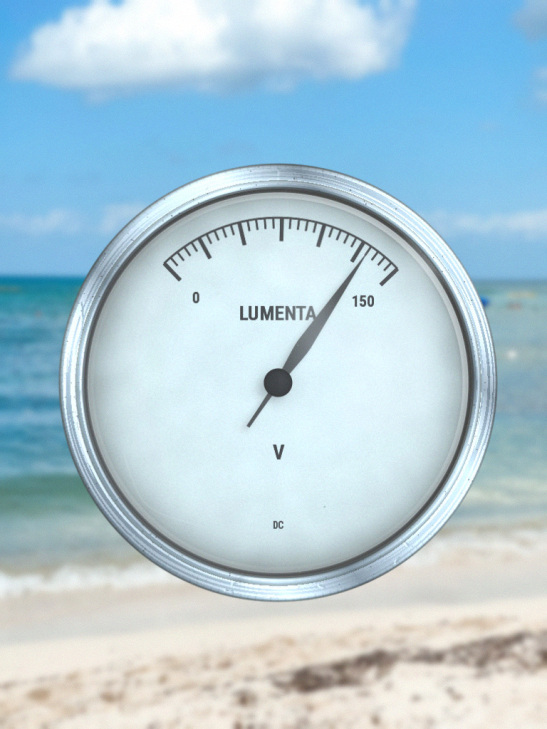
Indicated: 130 (V)
